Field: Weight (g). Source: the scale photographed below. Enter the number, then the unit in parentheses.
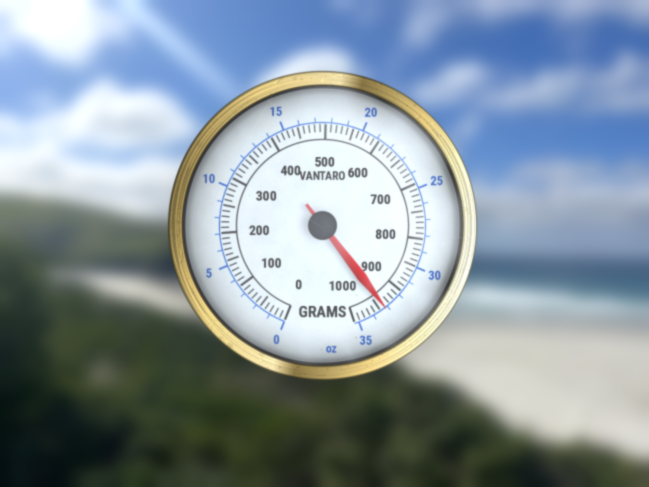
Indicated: 940 (g)
